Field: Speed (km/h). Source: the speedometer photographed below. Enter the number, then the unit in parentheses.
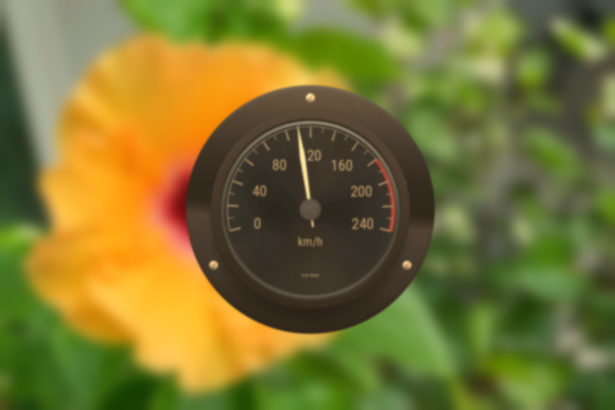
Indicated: 110 (km/h)
